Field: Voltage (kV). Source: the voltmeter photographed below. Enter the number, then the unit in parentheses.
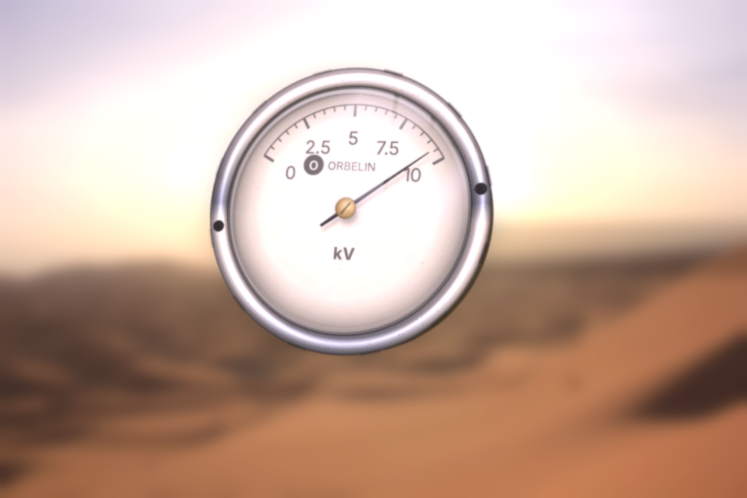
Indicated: 9.5 (kV)
